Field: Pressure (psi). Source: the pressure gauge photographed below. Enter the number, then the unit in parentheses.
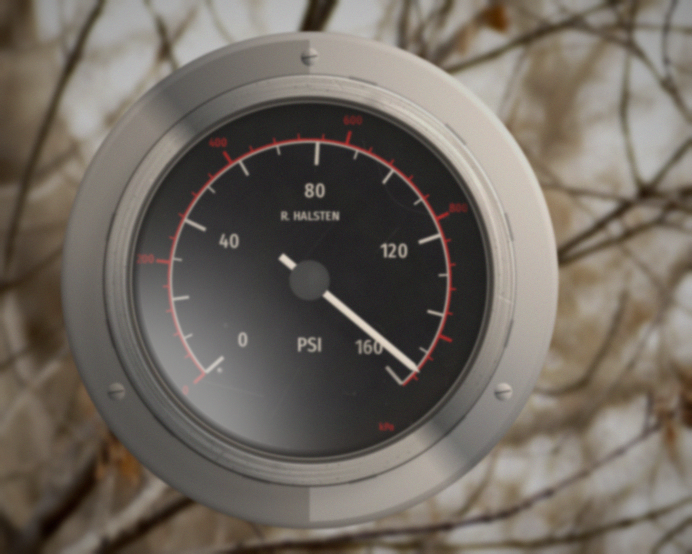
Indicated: 155 (psi)
